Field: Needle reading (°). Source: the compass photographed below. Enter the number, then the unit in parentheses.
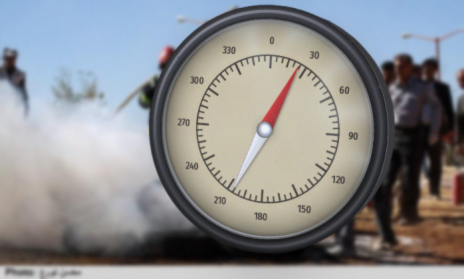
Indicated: 25 (°)
